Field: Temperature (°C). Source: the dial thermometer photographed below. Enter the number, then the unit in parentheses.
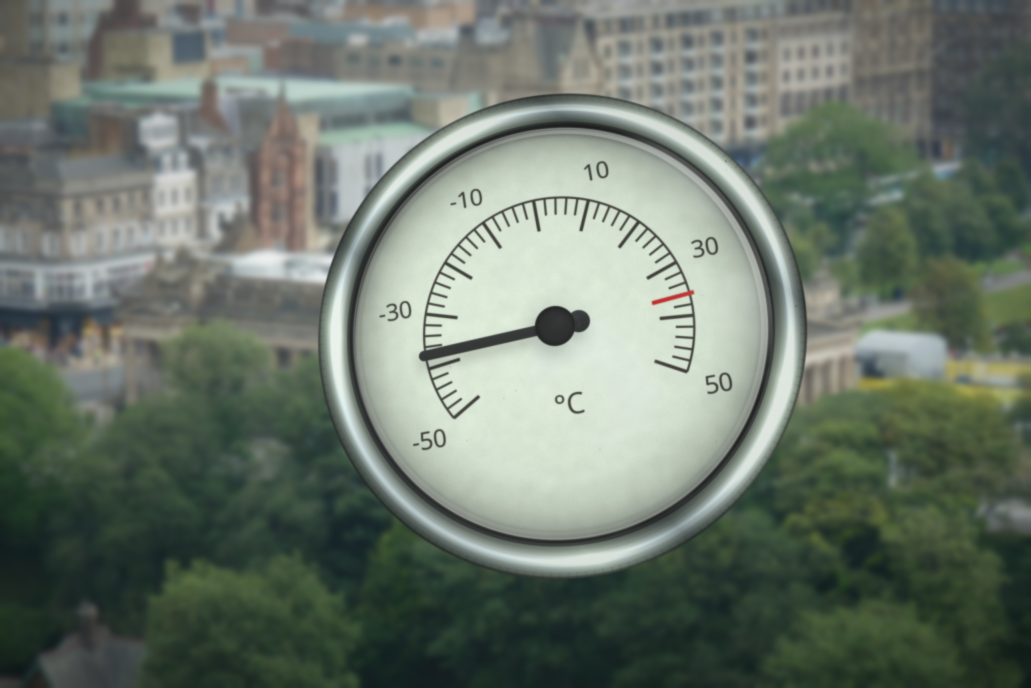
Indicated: -38 (°C)
